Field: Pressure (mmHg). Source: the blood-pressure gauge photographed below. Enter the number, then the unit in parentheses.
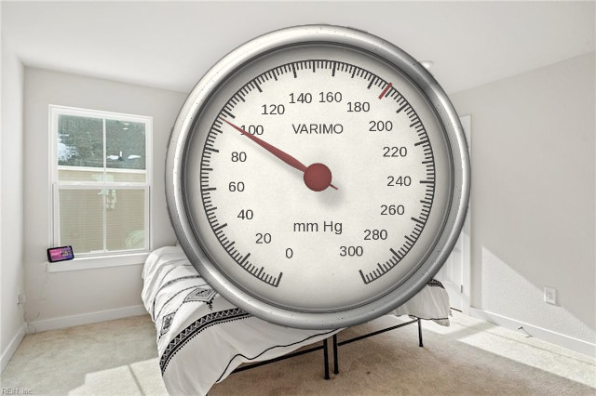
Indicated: 96 (mmHg)
